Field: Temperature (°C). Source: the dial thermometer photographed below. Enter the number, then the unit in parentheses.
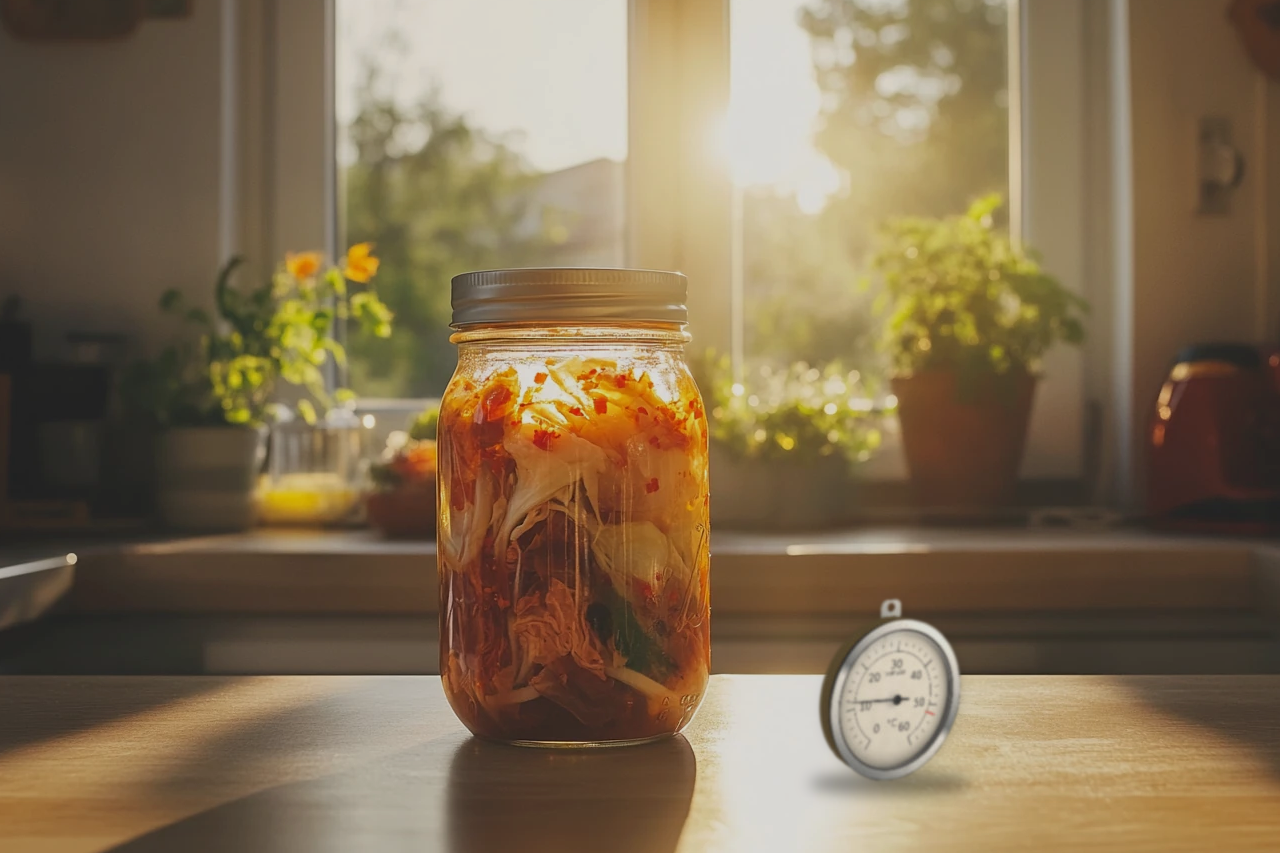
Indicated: 12 (°C)
